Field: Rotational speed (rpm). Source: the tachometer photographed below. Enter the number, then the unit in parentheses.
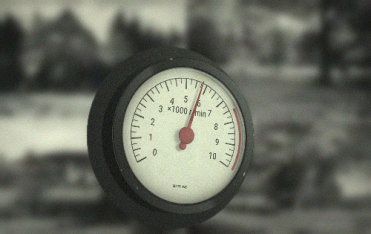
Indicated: 5750 (rpm)
